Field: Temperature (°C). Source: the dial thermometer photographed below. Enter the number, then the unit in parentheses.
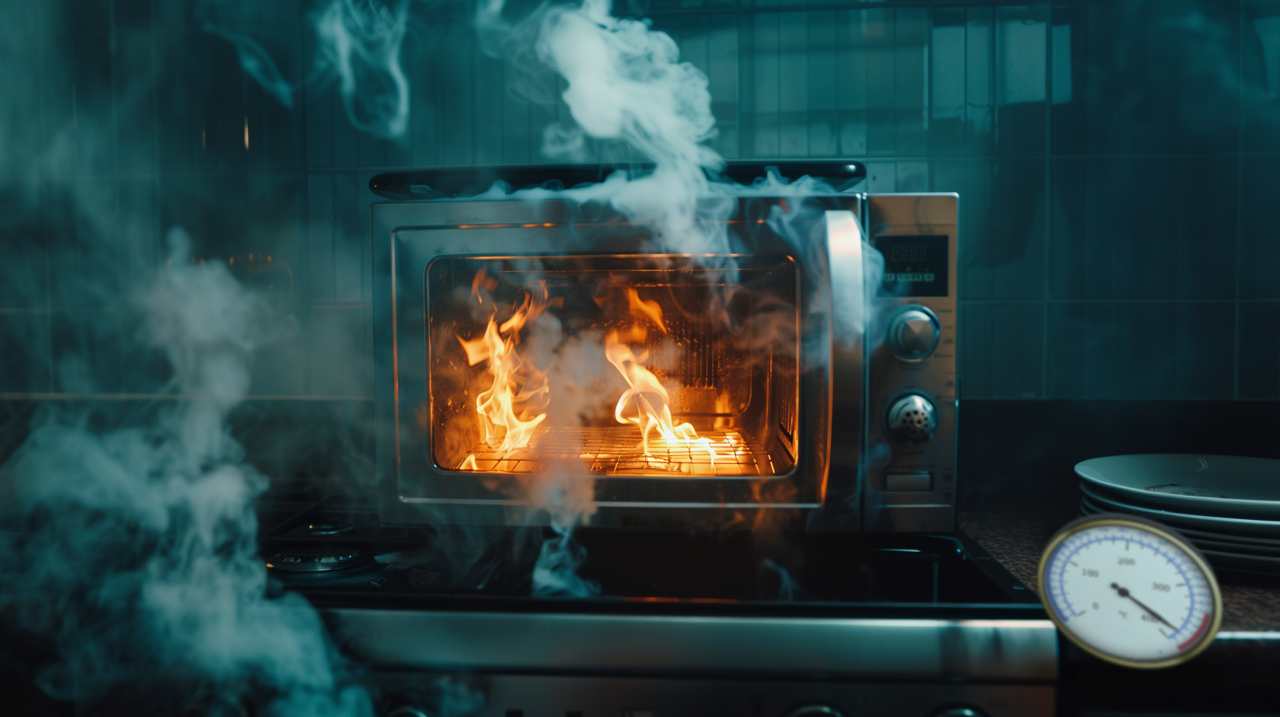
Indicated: 380 (°C)
